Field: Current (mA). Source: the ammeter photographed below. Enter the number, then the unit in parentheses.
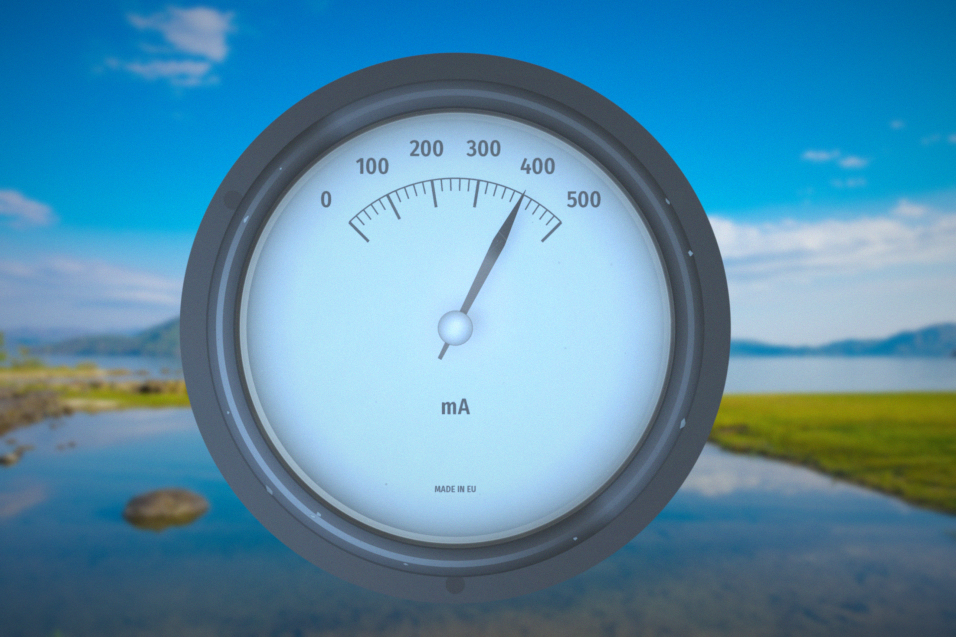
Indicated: 400 (mA)
